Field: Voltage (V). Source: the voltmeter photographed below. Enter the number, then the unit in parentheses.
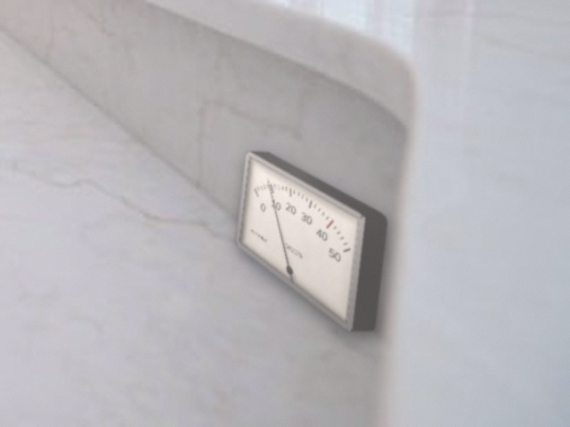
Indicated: 10 (V)
